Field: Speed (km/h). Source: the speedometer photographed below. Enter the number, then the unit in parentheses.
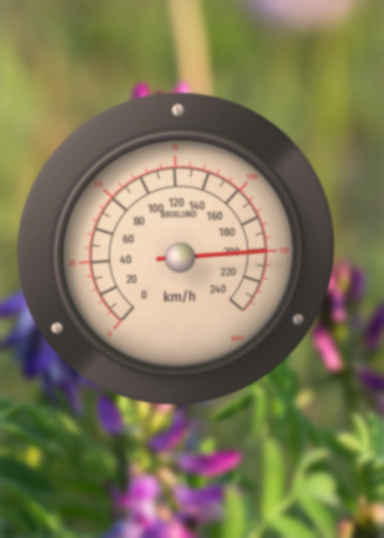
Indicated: 200 (km/h)
